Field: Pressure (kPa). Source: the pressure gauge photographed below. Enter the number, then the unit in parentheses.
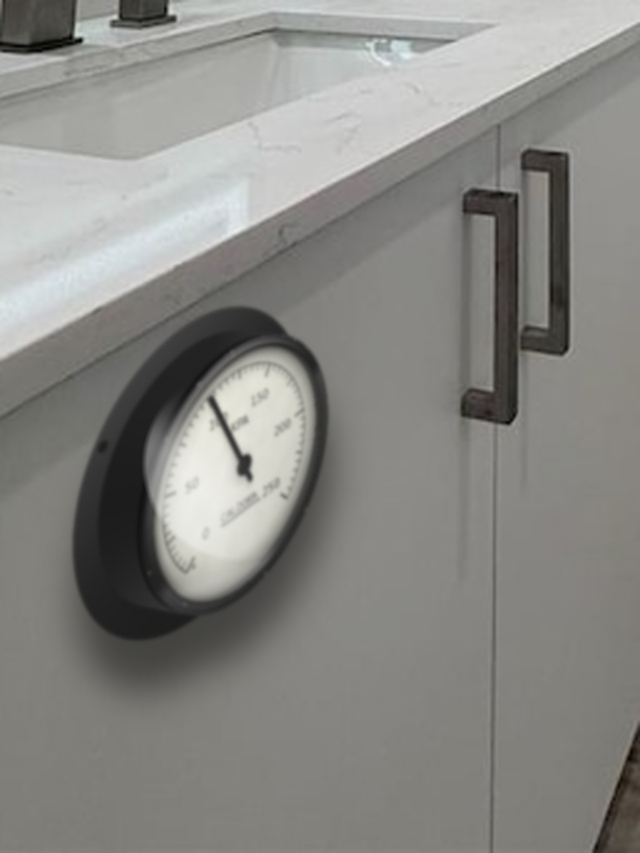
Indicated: 100 (kPa)
